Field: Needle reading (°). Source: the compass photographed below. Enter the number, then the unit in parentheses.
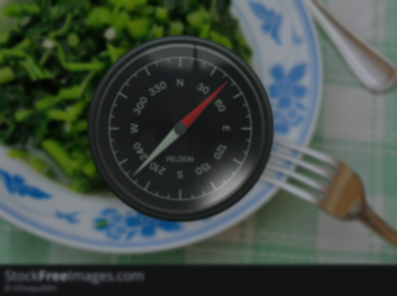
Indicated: 45 (°)
